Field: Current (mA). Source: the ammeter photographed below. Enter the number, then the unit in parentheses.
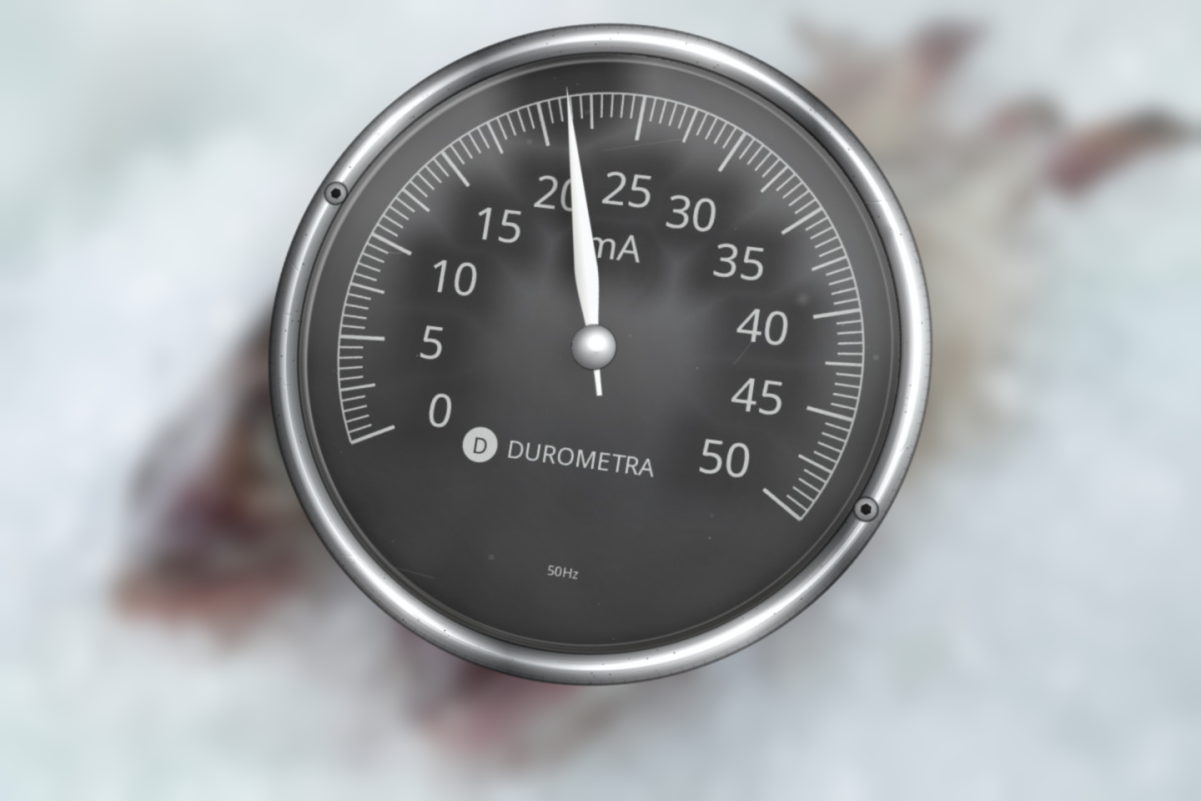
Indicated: 21.5 (mA)
